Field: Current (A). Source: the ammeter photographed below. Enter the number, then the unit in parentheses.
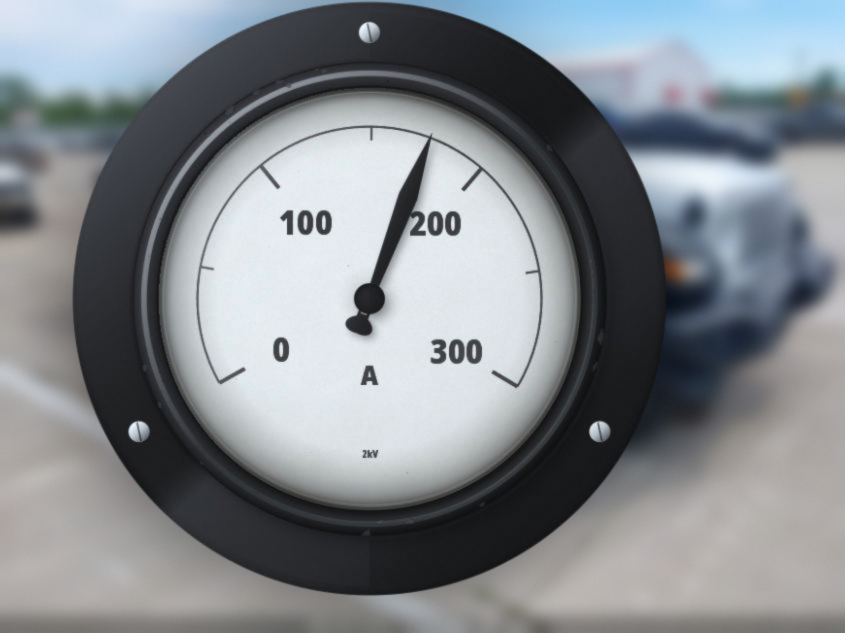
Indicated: 175 (A)
